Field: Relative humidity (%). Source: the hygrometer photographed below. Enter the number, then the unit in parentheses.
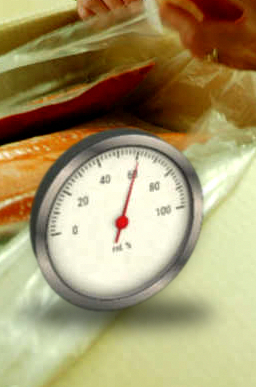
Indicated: 60 (%)
